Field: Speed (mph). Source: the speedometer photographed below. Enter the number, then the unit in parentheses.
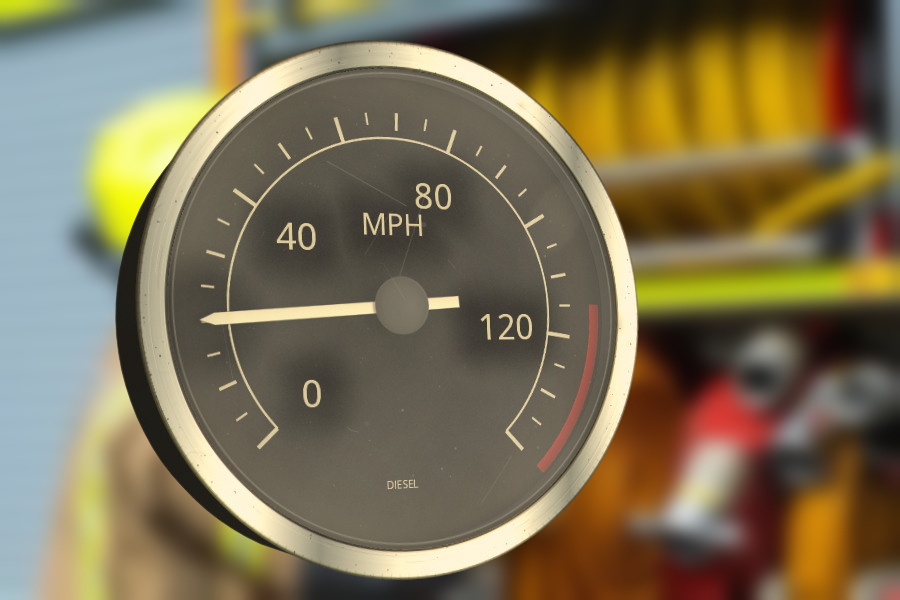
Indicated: 20 (mph)
